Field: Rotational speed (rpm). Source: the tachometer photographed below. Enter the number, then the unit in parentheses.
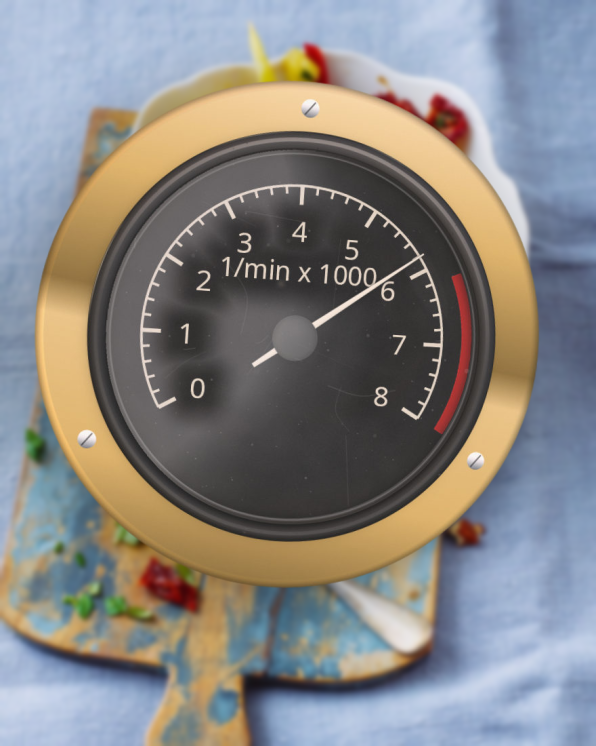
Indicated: 5800 (rpm)
